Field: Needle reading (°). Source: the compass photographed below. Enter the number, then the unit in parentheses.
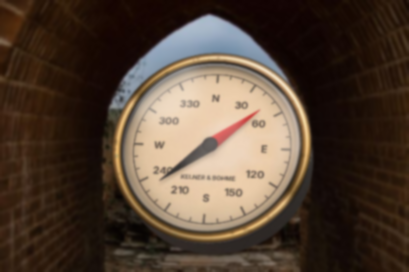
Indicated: 50 (°)
